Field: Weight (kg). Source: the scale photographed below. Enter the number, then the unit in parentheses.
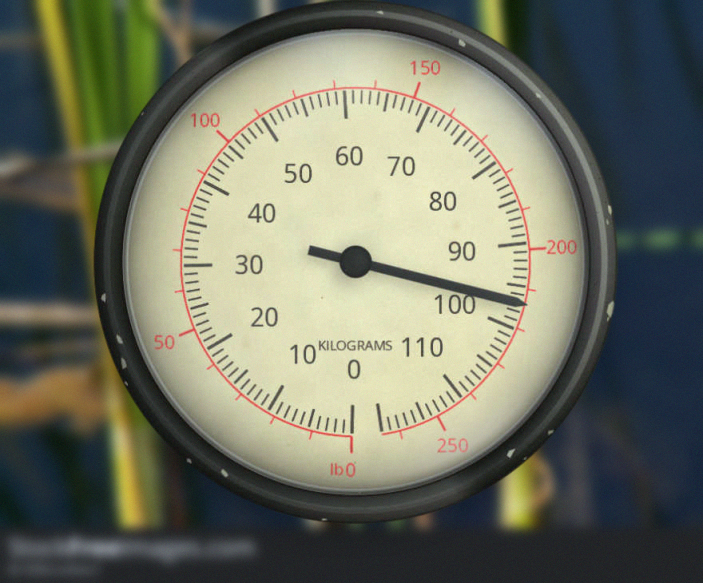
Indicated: 97 (kg)
